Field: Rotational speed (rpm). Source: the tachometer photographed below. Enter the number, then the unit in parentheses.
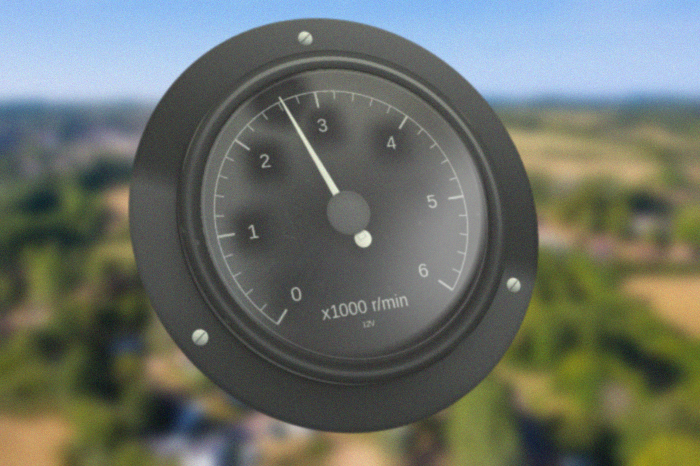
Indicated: 2600 (rpm)
